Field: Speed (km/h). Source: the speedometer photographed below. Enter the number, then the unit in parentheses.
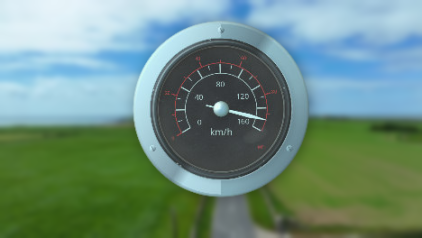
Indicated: 150 (km/h)
